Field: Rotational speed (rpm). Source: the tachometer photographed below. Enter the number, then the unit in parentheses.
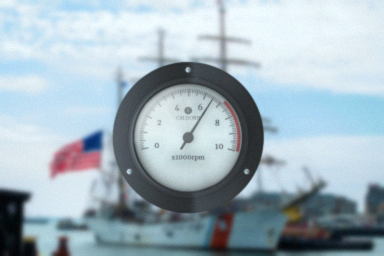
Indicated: 6500 (rpm)
